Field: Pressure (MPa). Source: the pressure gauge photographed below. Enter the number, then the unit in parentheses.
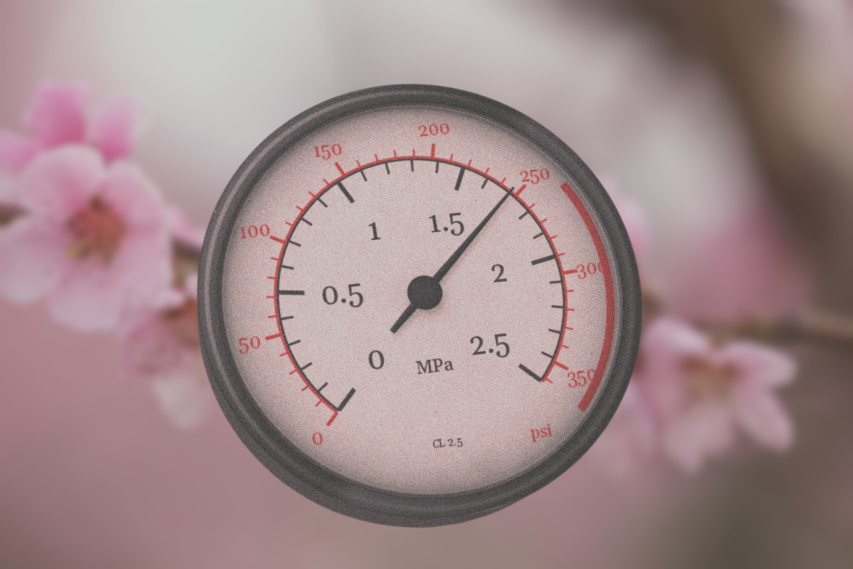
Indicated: 1.7 (MPa)
